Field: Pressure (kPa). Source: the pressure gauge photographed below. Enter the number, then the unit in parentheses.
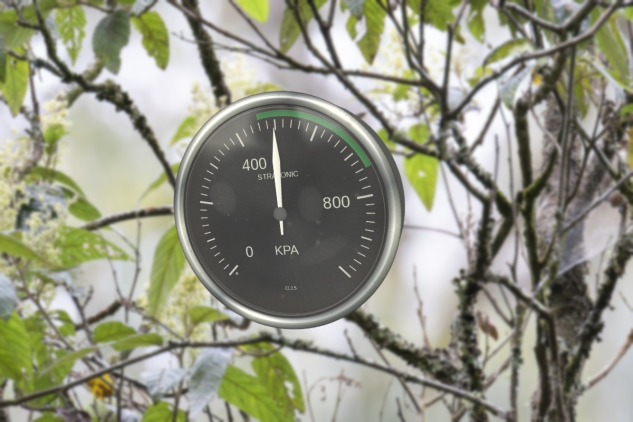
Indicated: 500 (kPa)
